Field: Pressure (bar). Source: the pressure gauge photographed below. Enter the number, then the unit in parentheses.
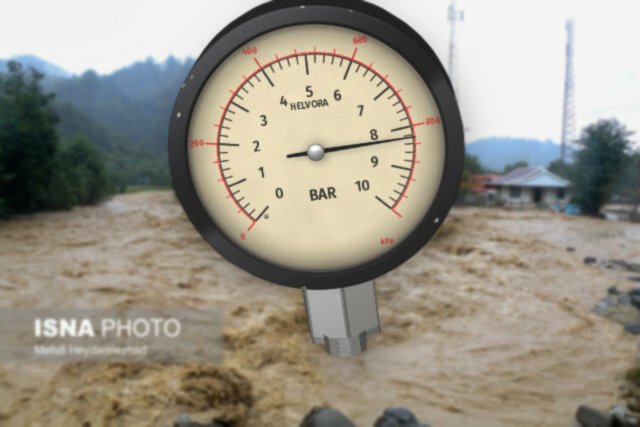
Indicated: 8.2 (bar)
